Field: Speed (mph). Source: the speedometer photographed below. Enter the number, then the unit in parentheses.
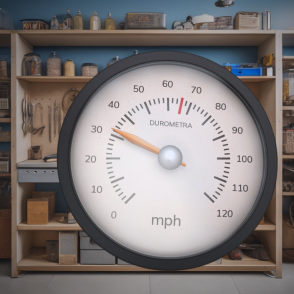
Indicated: 32 (mph)
